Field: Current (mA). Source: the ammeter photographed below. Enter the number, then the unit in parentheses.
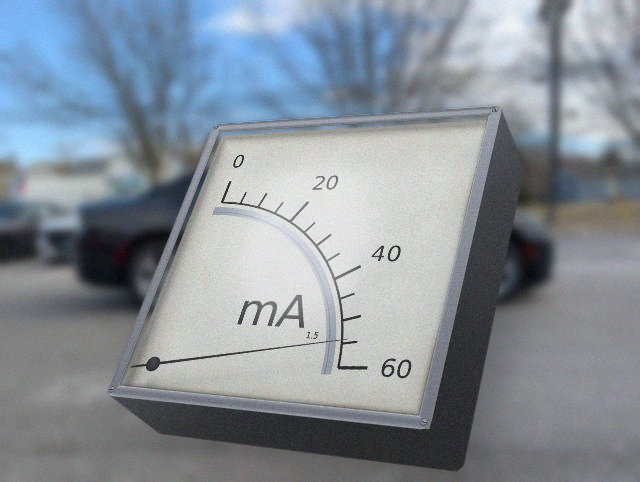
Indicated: 55 (mA)
